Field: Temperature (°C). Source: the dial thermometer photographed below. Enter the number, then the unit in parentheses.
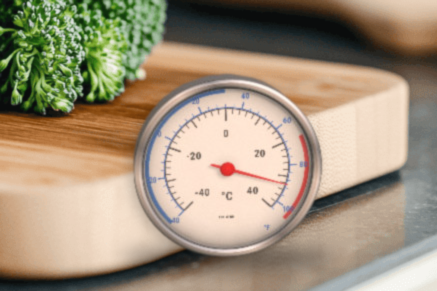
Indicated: 32 (°C)
